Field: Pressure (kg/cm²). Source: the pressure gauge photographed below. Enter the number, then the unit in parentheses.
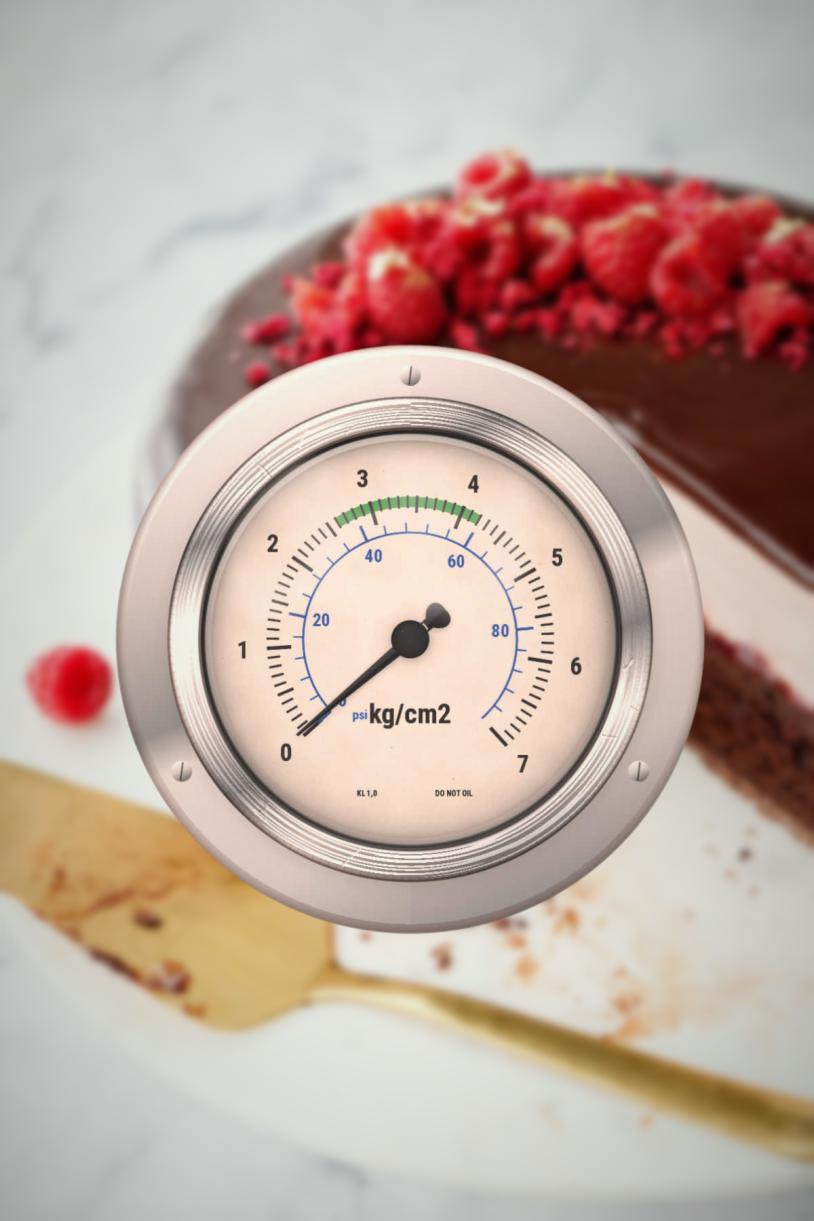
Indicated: 0.05 (kg/cm²)
